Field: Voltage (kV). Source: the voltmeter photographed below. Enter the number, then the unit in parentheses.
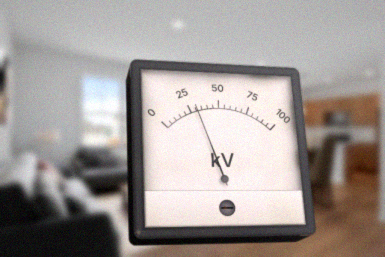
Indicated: 30 (kV)
